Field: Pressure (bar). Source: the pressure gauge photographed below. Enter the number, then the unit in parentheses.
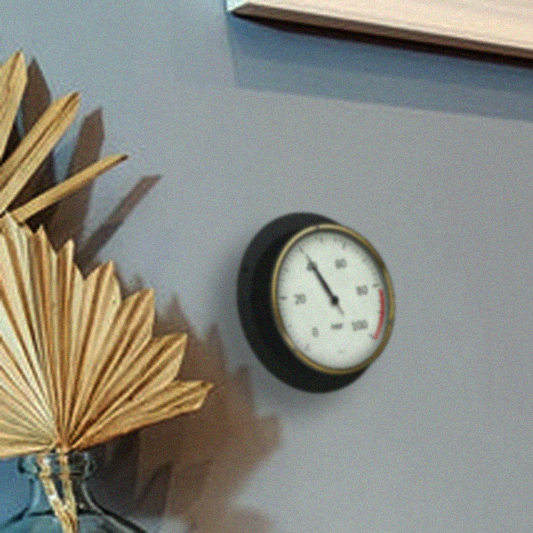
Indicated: 40 (bar)
